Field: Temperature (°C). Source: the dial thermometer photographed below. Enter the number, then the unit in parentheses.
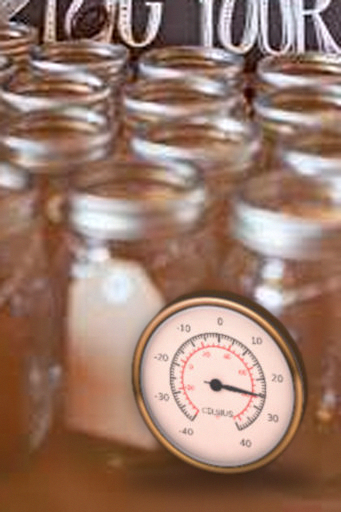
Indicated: 25 (°C)
